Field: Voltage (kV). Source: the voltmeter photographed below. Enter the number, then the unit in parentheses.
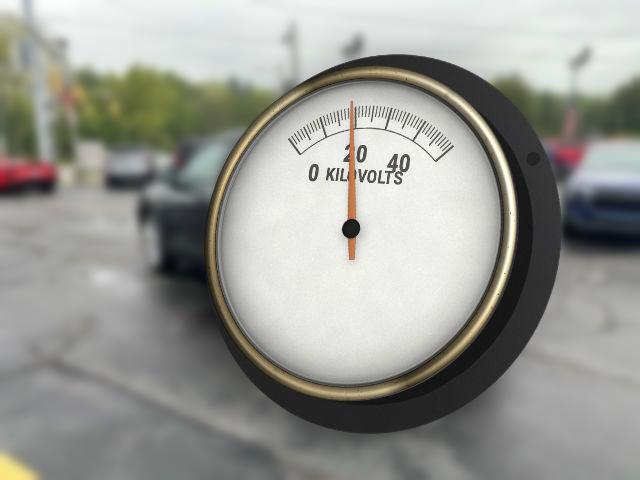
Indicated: 20 (kV)
